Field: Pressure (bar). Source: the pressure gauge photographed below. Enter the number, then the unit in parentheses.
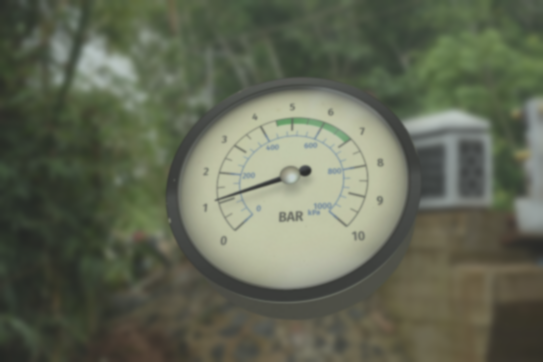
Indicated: 1 (bar)
